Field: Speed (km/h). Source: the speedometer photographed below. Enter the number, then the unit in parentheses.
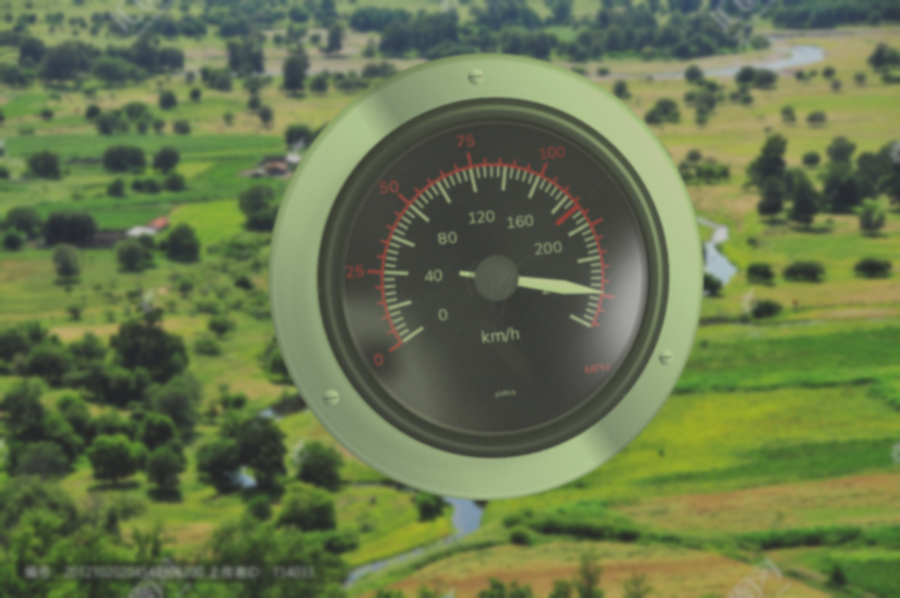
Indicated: 240 (km/h)
